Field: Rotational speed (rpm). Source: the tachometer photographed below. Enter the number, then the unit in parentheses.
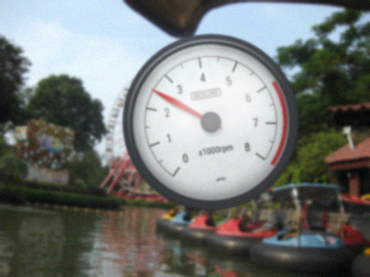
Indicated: 2500 (rpm)
